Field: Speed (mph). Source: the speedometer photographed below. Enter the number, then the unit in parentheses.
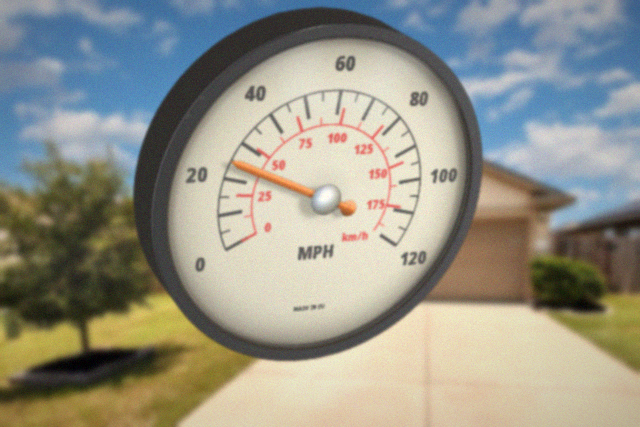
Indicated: 25 (mph)
